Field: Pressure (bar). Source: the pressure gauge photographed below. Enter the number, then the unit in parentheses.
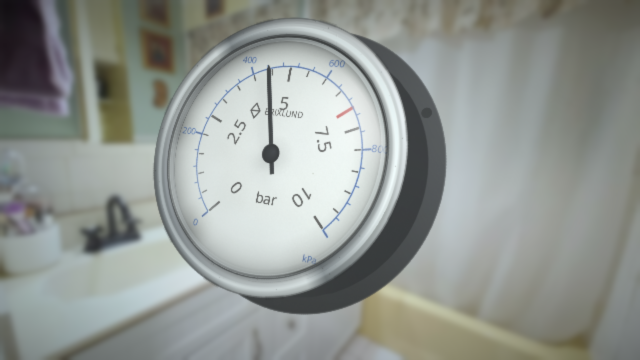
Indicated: 4.5 (bar)
